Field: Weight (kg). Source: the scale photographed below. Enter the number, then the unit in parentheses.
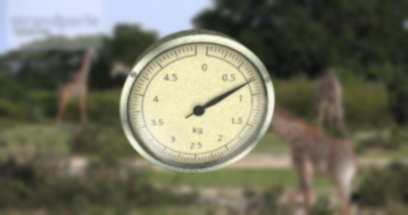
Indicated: 0.75 (kg)
